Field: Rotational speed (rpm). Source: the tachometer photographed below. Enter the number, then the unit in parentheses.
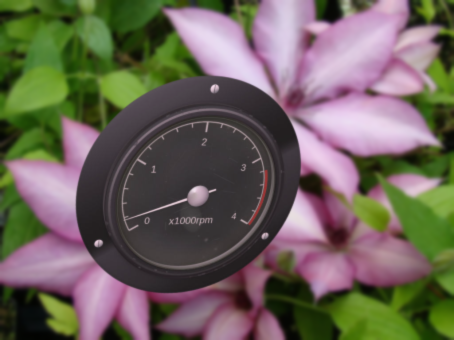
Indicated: 200 (rpm)
